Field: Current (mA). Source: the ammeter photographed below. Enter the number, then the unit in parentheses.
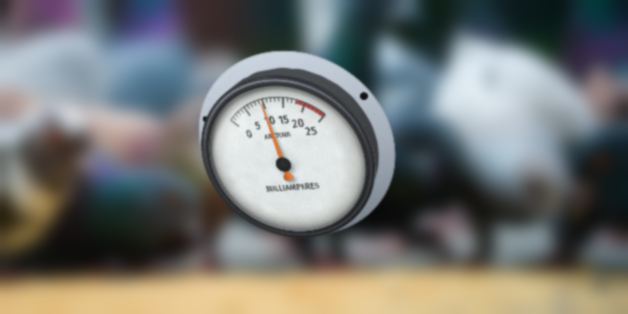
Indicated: 10 (mA)
